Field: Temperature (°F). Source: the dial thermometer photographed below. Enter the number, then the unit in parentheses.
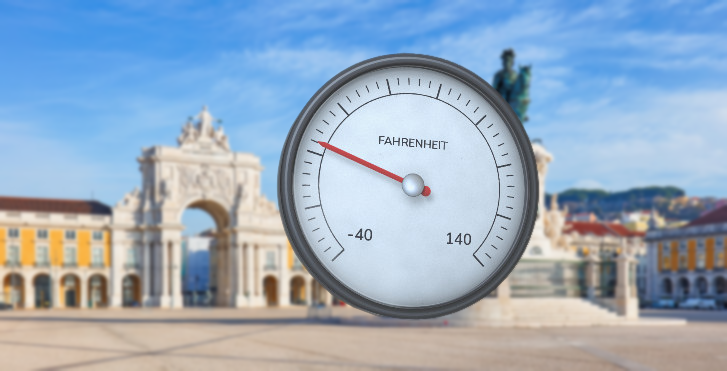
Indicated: 4 (°F)
